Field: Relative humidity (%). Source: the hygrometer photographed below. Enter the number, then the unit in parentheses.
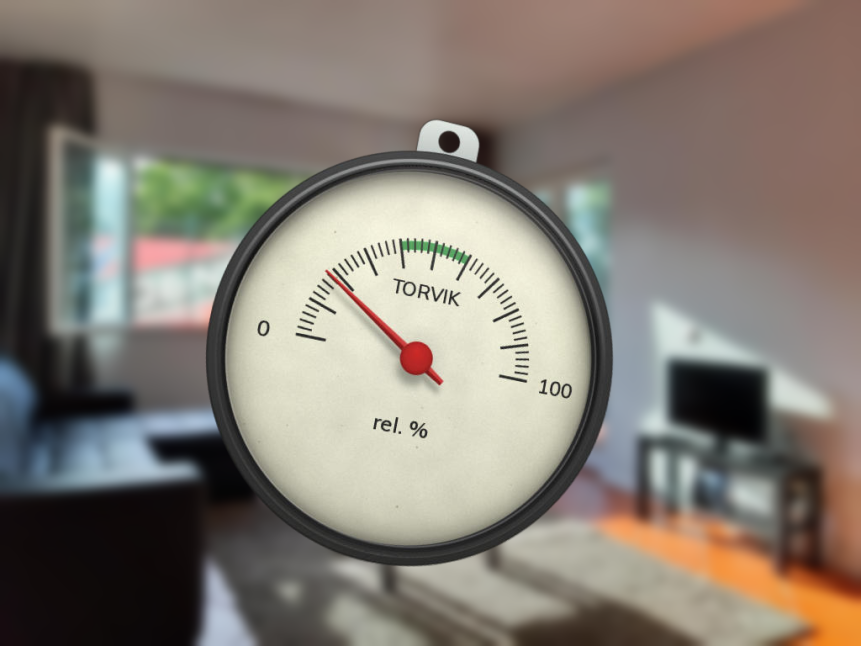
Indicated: 18 (%)
